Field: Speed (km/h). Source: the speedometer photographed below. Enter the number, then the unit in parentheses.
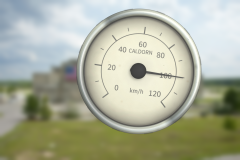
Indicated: 100 (km/h)
